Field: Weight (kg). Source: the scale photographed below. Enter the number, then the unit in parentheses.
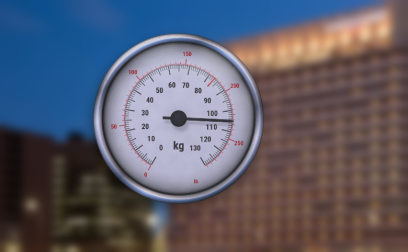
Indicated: 105 (kg)
